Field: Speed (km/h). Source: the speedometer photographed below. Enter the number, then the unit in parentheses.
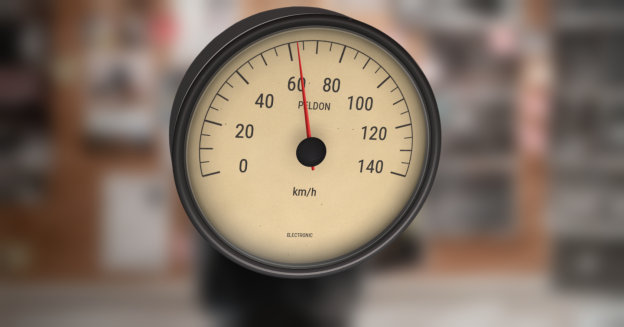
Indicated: 62.5 (km/h)
